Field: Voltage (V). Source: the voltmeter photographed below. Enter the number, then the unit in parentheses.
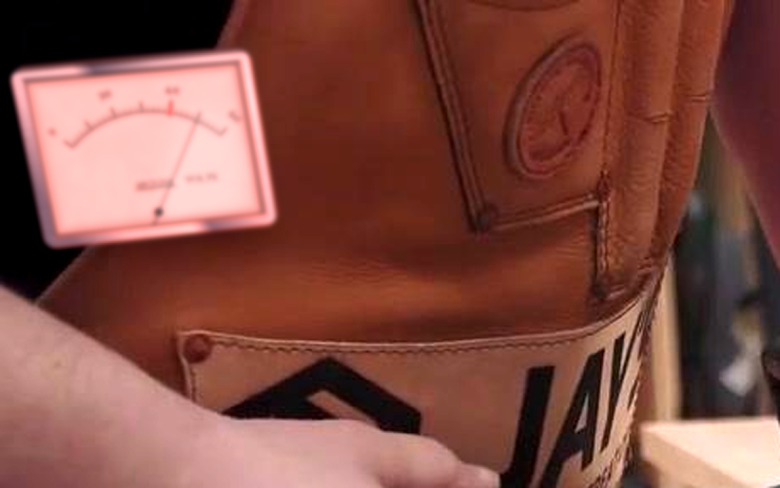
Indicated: 50 (V)
